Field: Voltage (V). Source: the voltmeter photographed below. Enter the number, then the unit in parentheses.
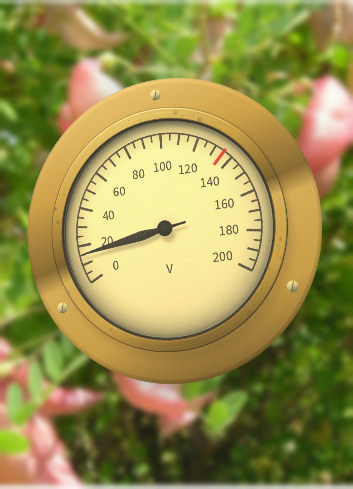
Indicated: 15 (V)
